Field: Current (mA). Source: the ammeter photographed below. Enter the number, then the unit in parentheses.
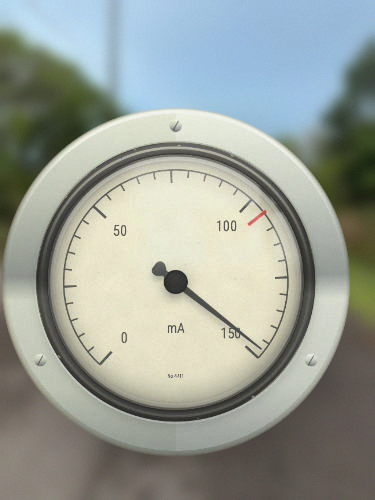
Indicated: 147.5 (mA)
